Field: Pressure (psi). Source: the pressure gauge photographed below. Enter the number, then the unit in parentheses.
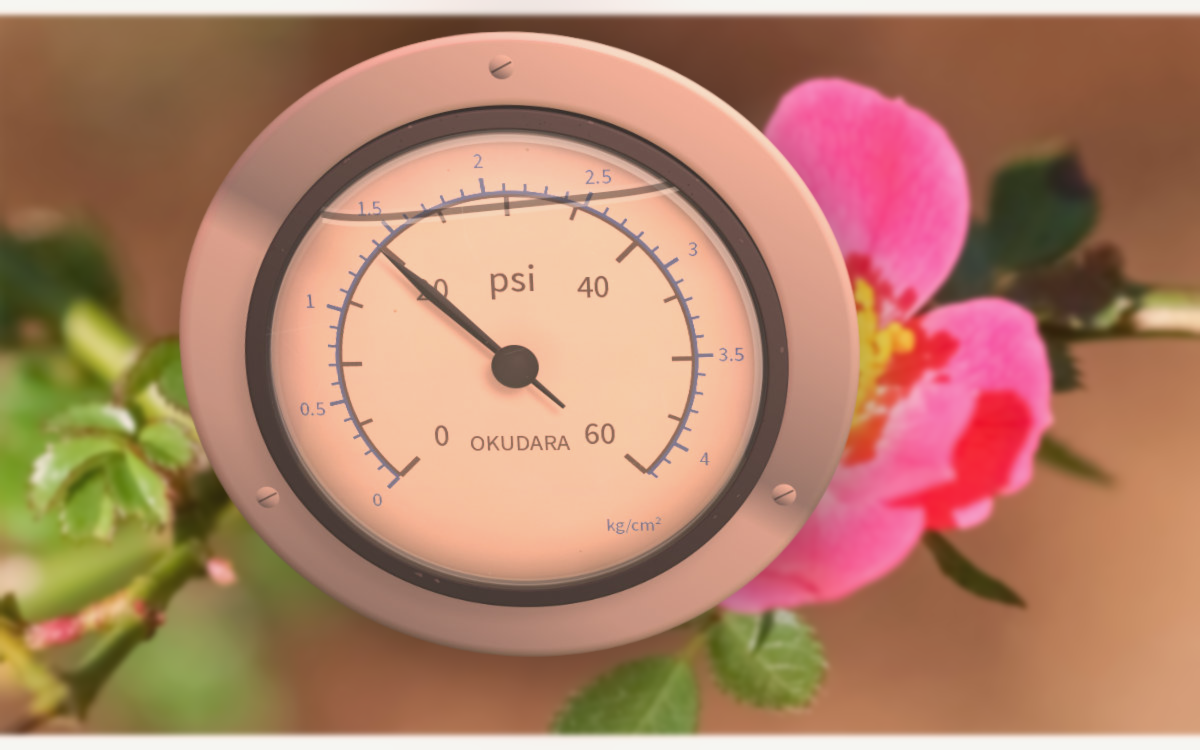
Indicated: 20 (psi)
